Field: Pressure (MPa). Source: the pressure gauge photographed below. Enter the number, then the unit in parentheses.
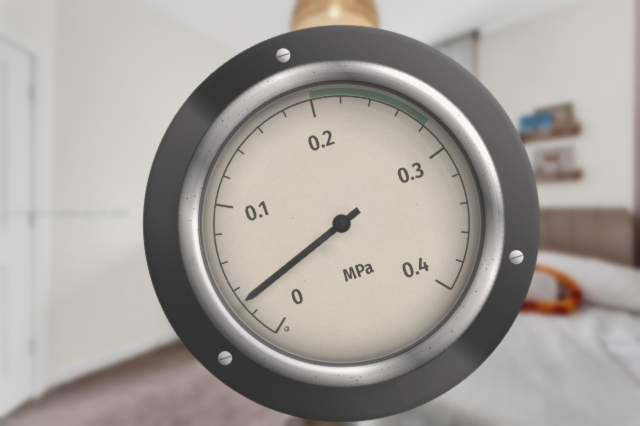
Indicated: 0.03 (MPa)
